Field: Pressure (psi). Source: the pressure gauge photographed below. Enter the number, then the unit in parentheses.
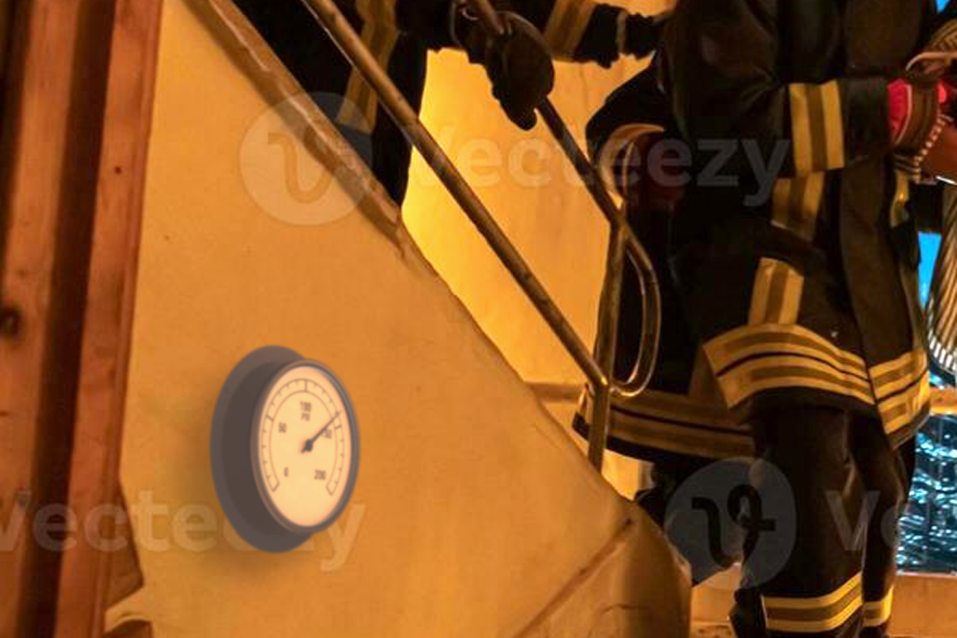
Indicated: 140 (psi)
